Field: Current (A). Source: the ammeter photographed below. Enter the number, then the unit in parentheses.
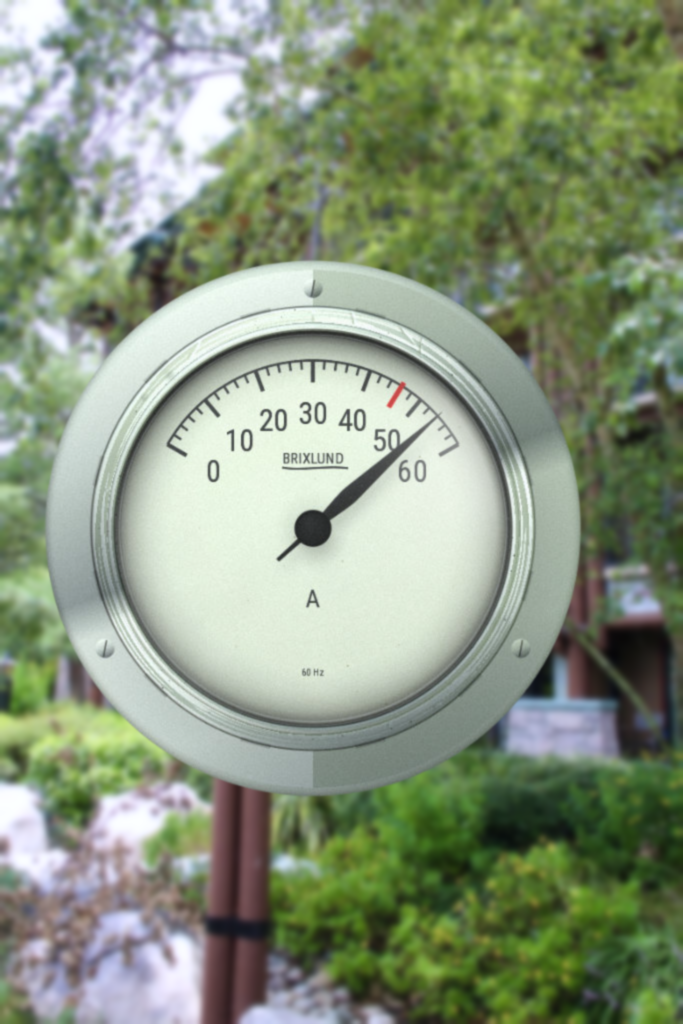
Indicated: 54 (A)
